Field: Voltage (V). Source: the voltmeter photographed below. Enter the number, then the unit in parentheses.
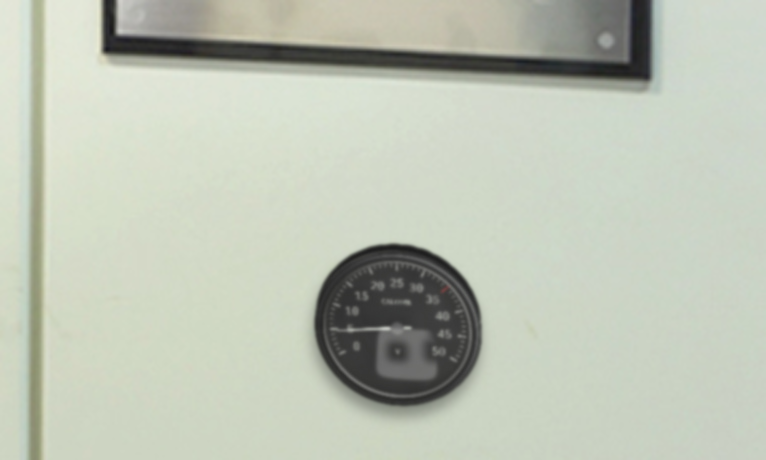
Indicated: 5 (V)
